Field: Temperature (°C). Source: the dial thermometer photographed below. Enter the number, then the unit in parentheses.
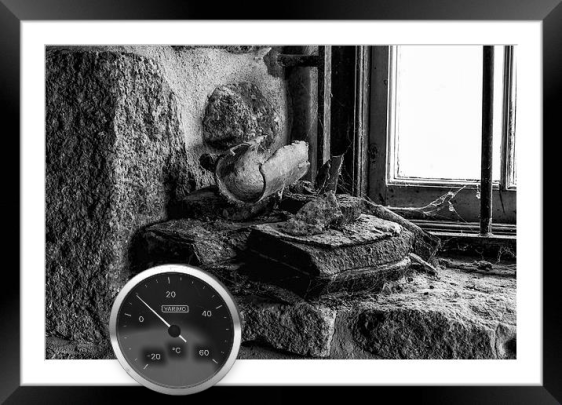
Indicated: 8 (°C)
